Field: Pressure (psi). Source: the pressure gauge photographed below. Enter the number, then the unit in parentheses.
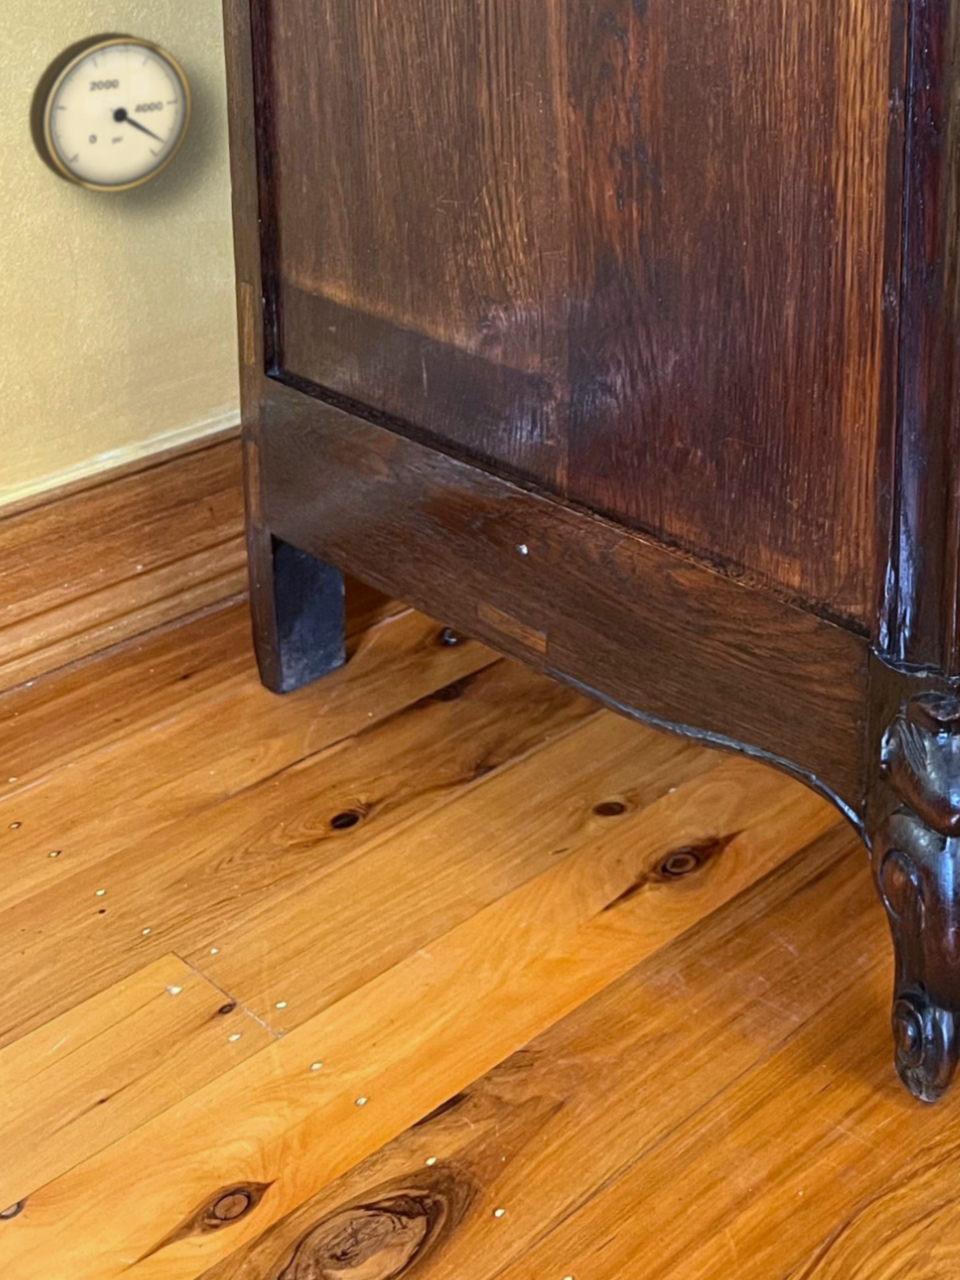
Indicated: 4750 (psi)
